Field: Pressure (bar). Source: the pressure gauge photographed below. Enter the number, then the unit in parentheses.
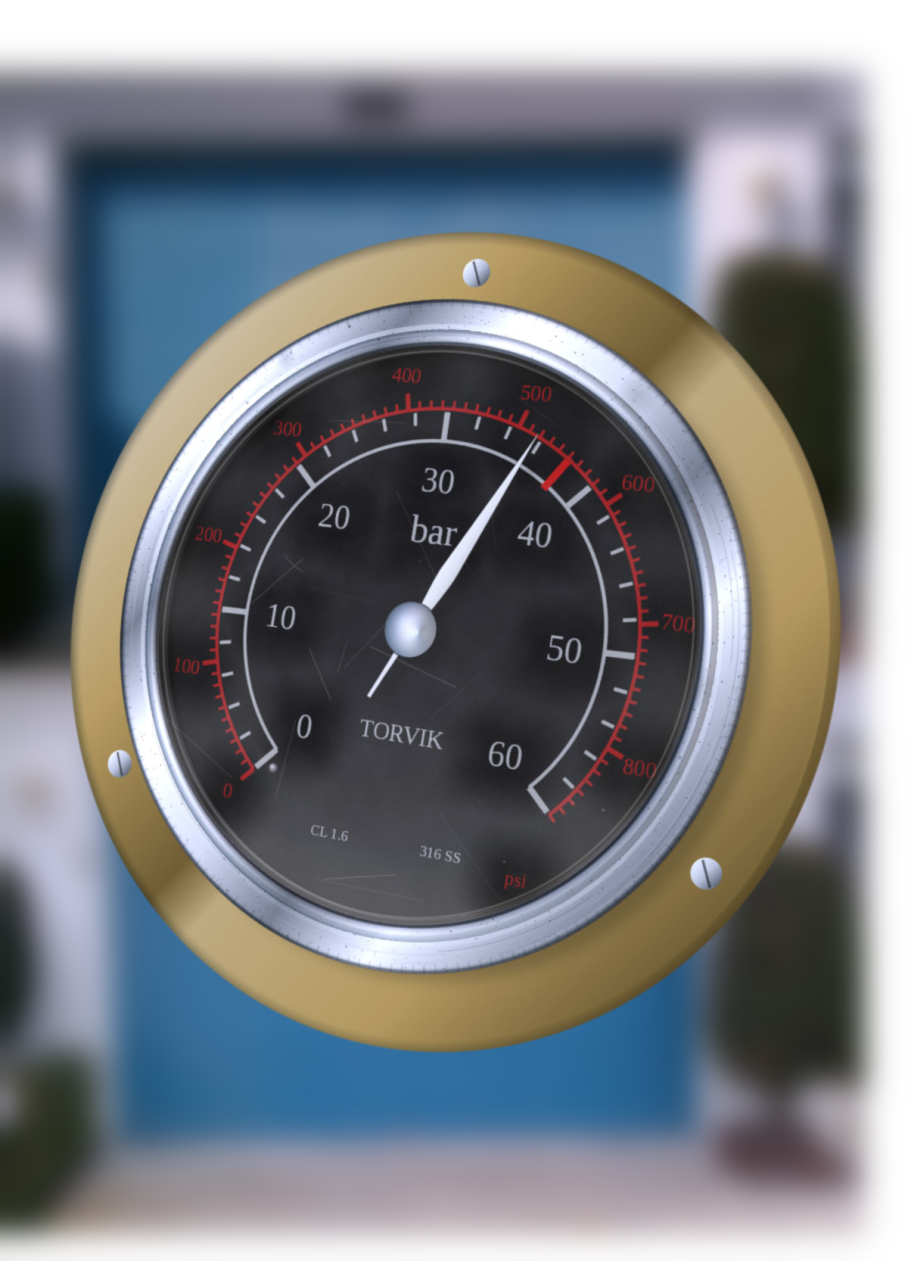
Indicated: 36 (bar)
